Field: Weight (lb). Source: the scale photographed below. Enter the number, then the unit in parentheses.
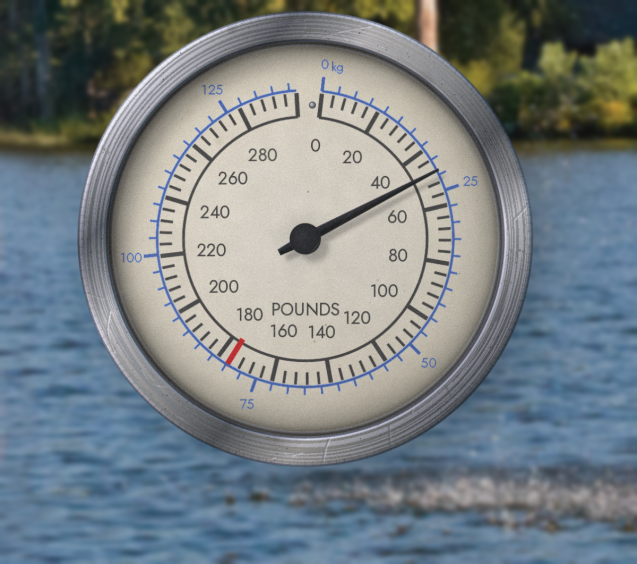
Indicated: 48 (lb)
